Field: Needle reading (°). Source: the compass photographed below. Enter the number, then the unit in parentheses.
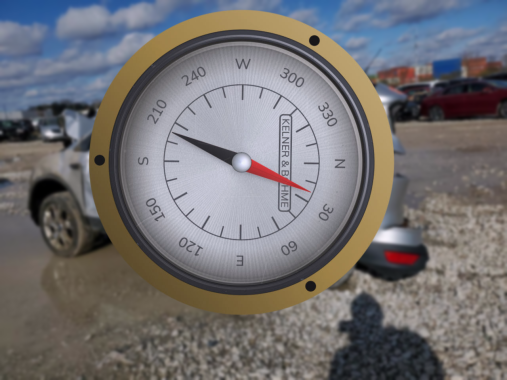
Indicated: 22.5 (°)
